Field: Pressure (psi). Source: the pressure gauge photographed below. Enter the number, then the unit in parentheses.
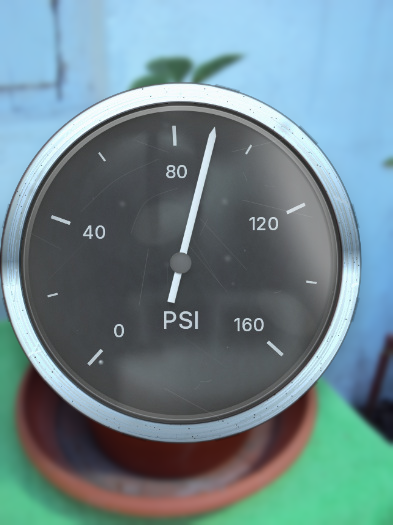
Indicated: 90 (psi)
